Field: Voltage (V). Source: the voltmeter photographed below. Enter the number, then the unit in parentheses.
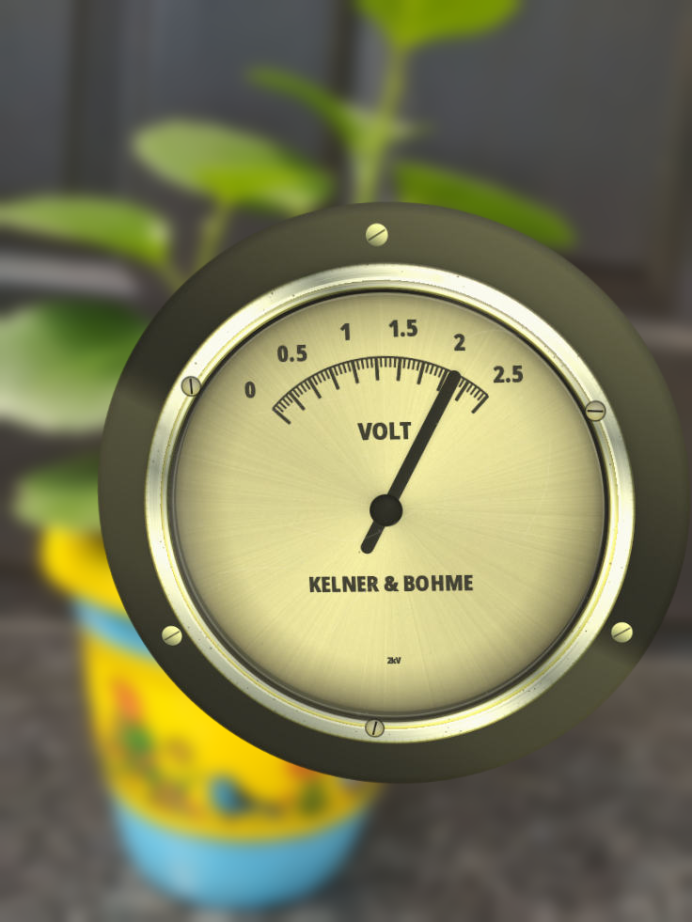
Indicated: 2.1 (V)
